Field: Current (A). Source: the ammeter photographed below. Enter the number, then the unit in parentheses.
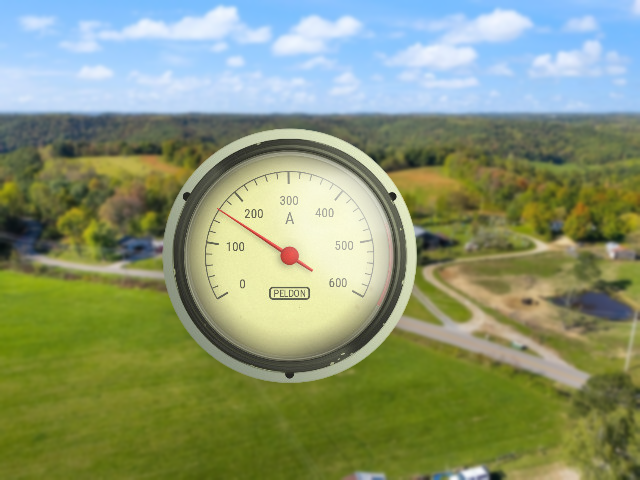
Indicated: 160 (A)
